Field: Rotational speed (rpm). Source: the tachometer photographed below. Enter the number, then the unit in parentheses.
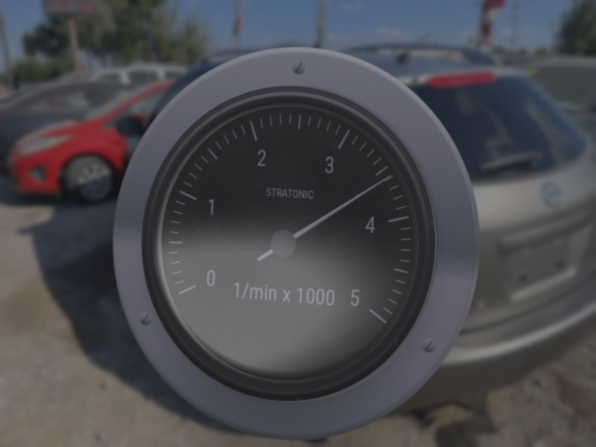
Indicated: 3600 (rpm)
